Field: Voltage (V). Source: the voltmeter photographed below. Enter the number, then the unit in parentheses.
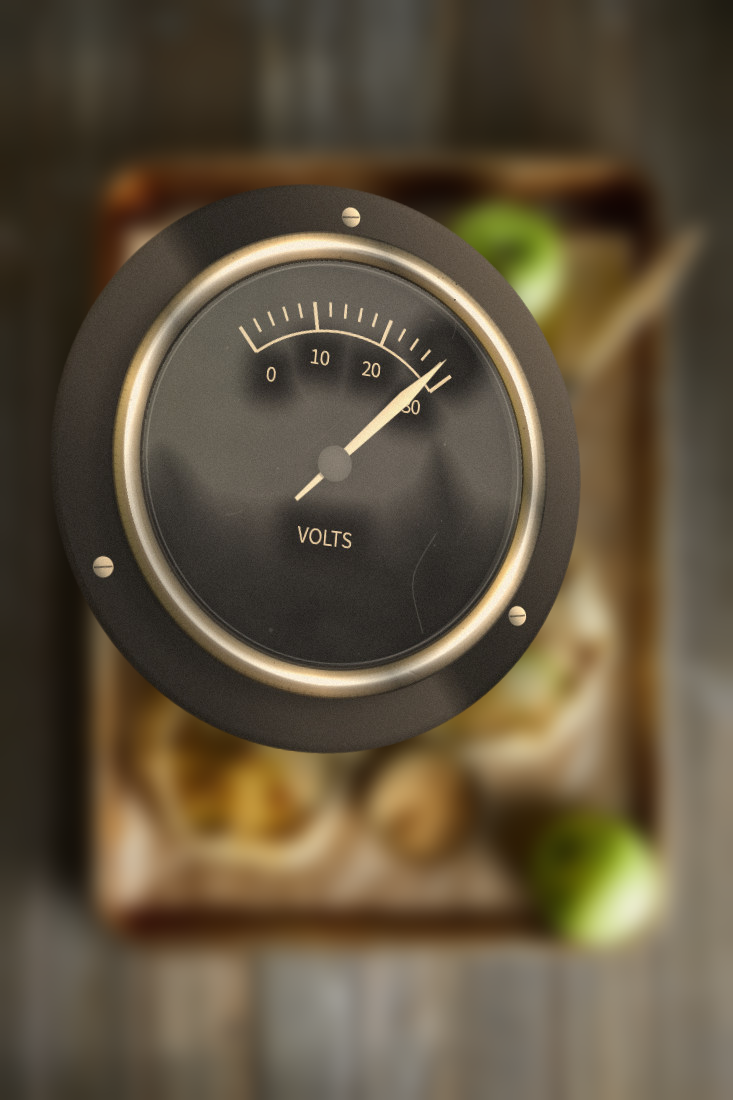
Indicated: 28 (V)
